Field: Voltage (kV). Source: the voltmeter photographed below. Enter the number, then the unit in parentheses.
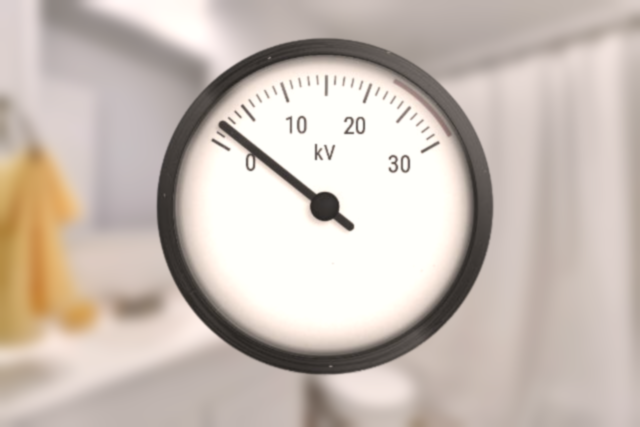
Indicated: 2 (kV)
